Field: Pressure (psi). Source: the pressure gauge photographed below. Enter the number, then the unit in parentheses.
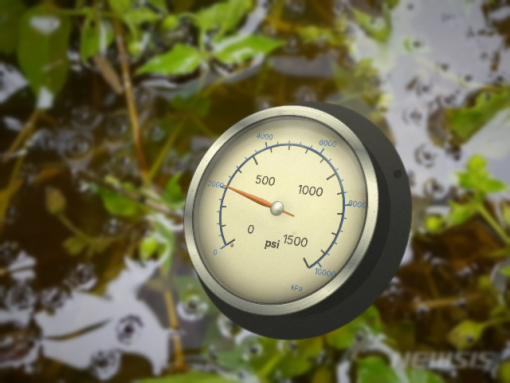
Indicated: 300 (psi)
